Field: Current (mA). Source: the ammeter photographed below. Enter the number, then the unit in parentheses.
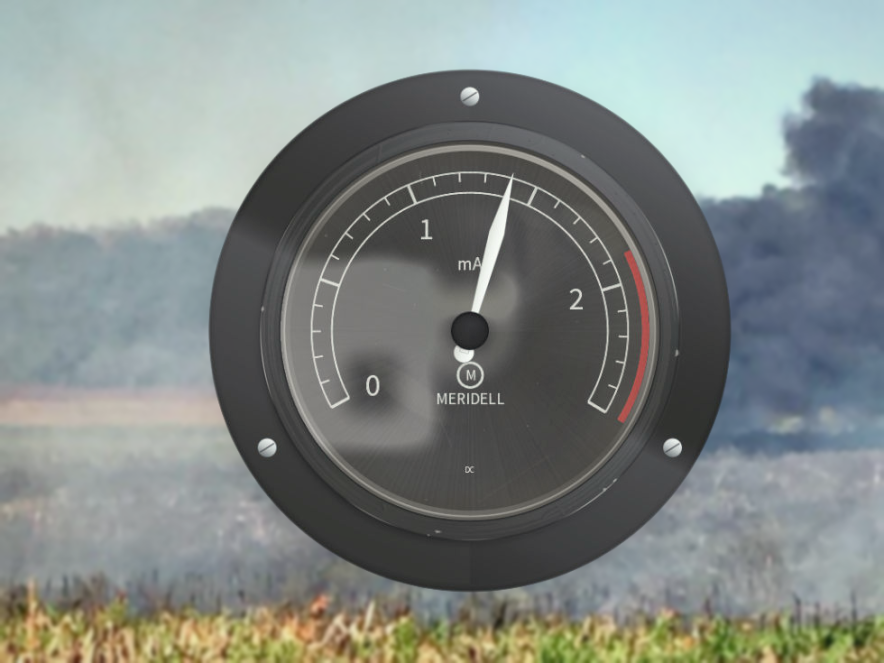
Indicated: 1.4 (mA)
